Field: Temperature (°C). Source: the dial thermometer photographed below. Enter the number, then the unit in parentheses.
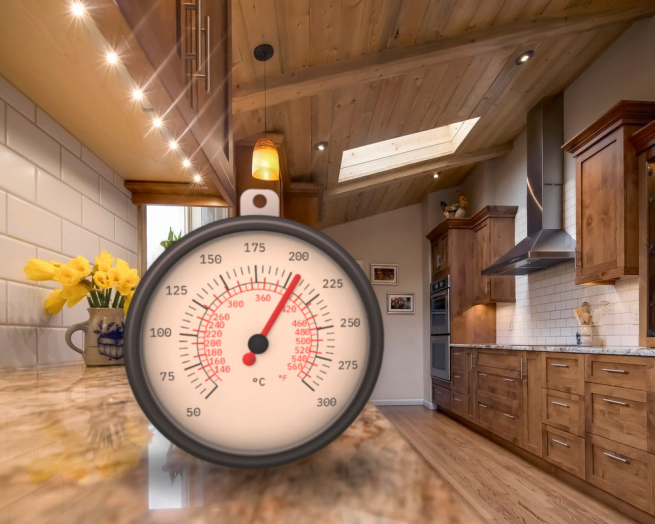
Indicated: 205 (°C)
